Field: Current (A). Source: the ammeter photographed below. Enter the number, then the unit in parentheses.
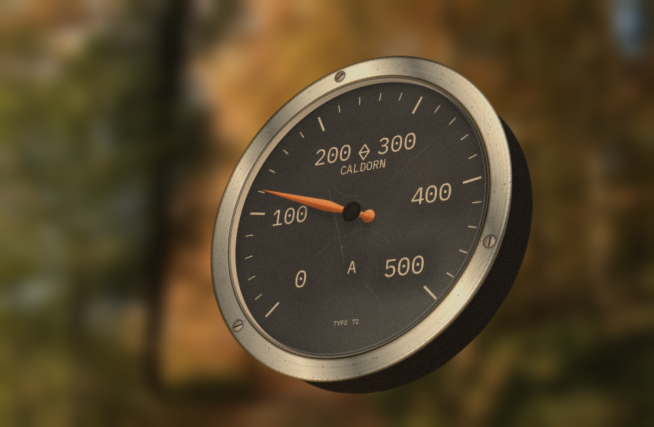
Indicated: 120 (A)
